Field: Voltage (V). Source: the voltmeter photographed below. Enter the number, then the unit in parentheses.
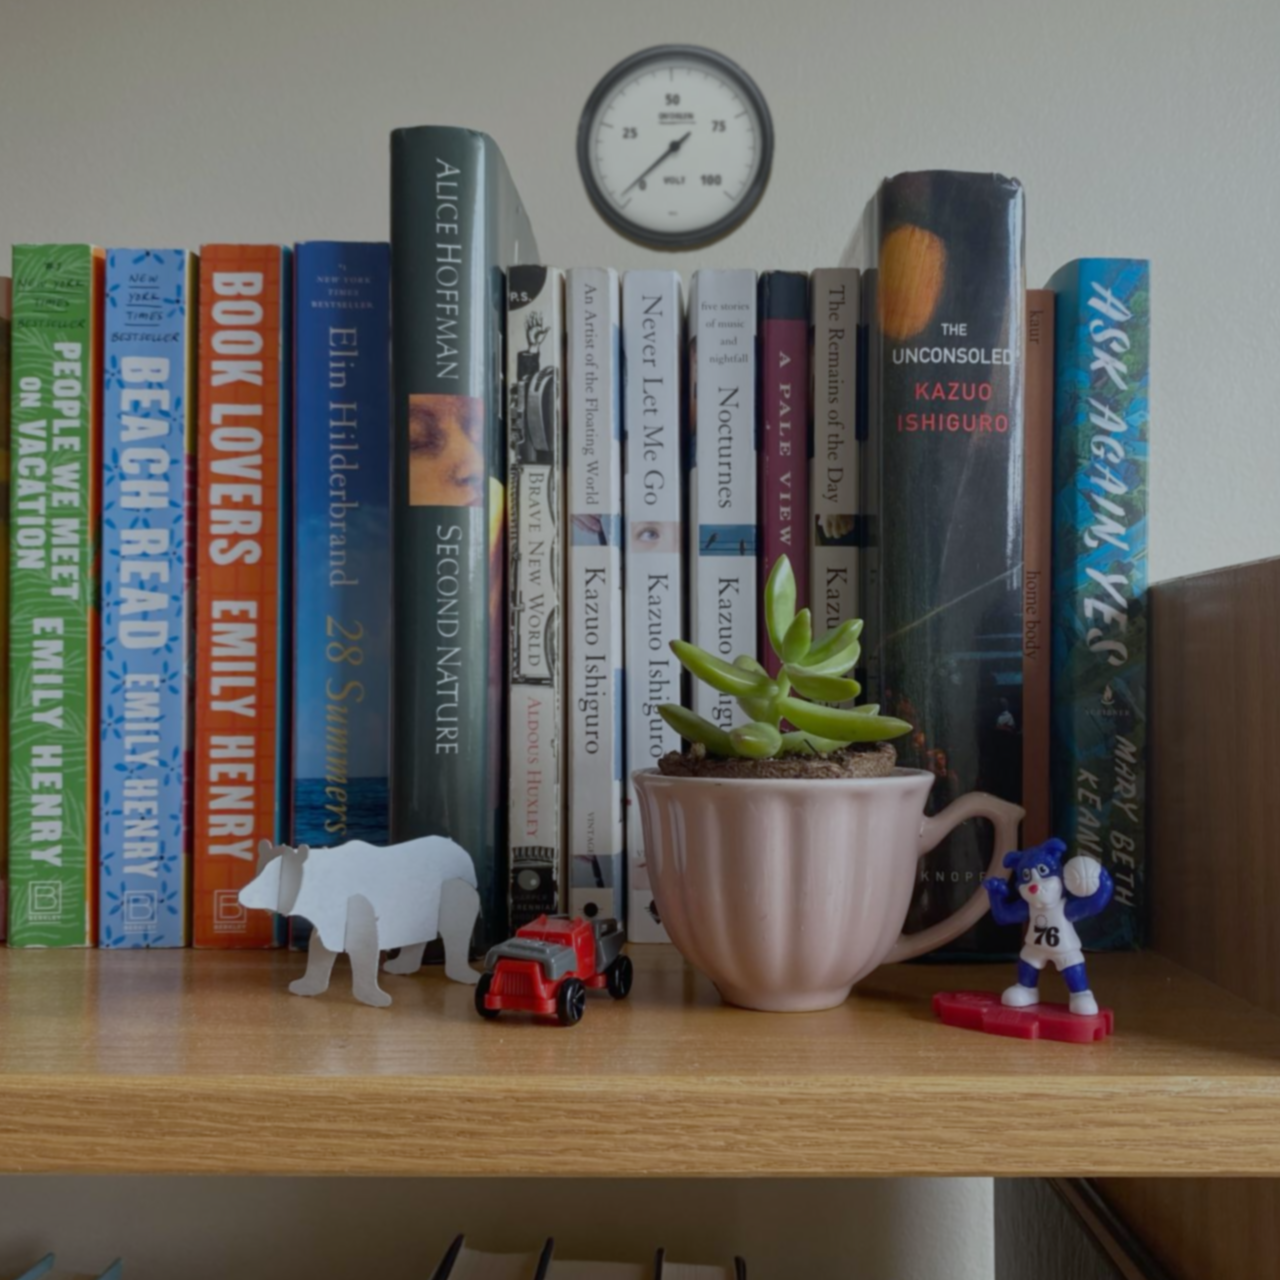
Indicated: 2.5 (V)
